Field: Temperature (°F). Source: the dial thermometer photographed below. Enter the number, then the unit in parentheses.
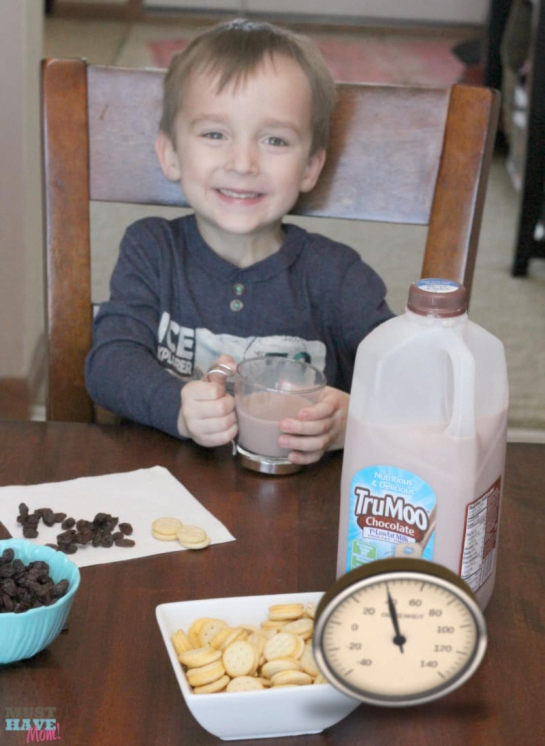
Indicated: 40 (°F)
